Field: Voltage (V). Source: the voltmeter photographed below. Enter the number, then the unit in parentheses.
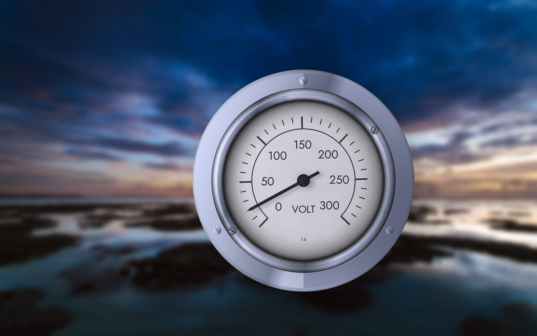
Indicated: 20 (V)
